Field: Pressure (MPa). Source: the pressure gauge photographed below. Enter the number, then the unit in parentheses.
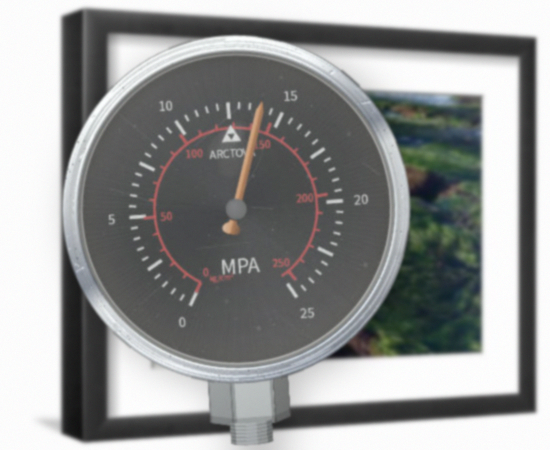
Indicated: 14 (MPa)
